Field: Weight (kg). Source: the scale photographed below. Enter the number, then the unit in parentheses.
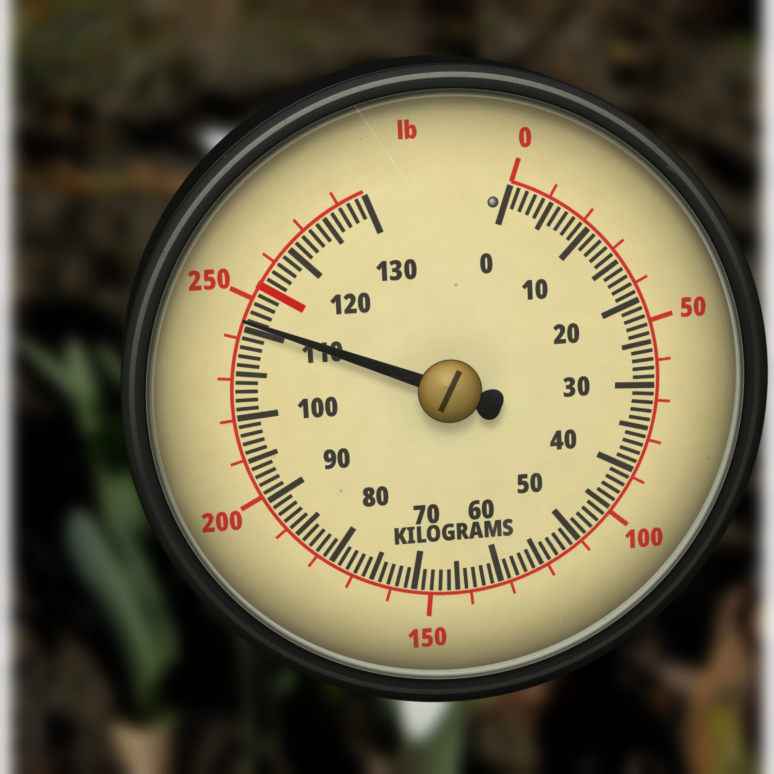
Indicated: 111 (kg)
